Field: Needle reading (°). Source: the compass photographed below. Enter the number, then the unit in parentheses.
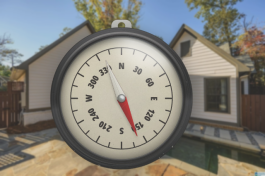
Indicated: 157.5 (°)
